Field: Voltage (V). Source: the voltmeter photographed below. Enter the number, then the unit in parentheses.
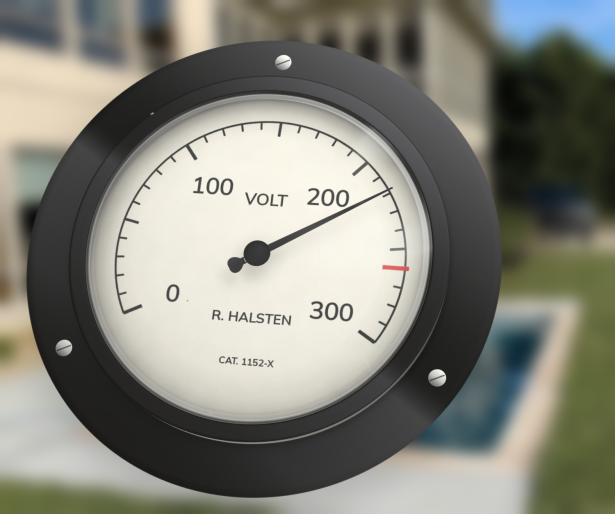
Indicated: 220 (V)
